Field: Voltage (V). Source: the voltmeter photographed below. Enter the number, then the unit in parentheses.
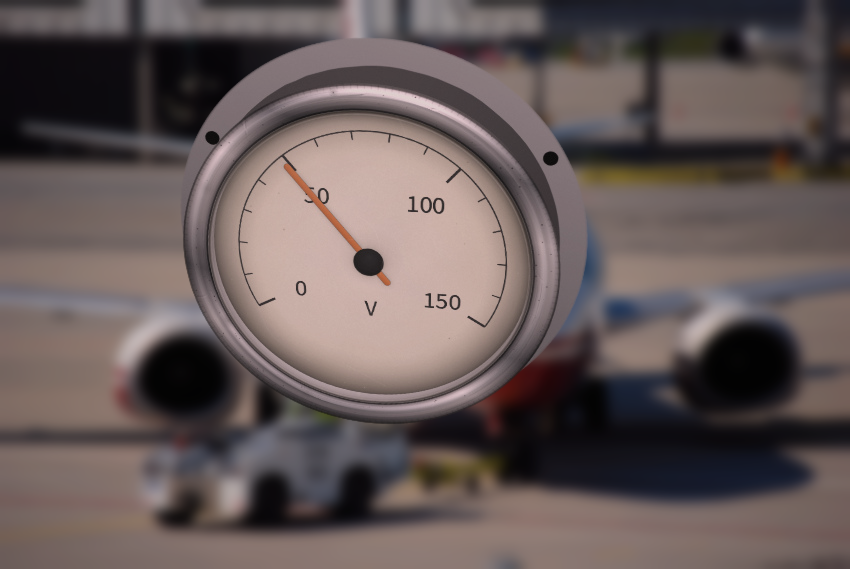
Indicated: 50 (V)
